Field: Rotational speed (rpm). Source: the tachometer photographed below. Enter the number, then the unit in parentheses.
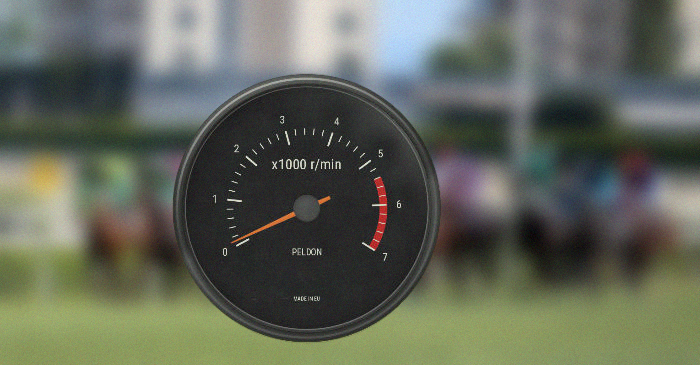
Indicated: 100 (rpm)
